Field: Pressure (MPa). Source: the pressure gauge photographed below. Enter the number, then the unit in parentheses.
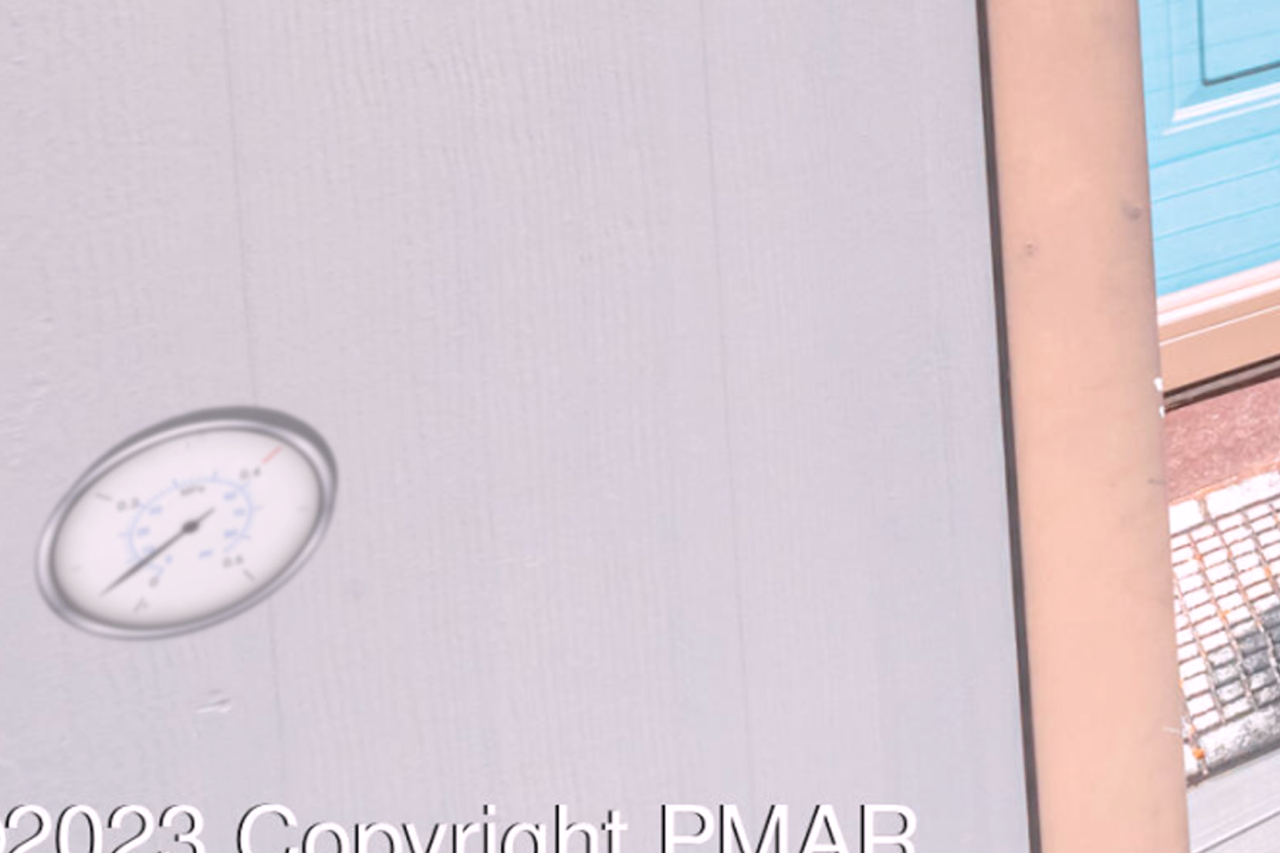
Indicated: 0.05 (MPa)
